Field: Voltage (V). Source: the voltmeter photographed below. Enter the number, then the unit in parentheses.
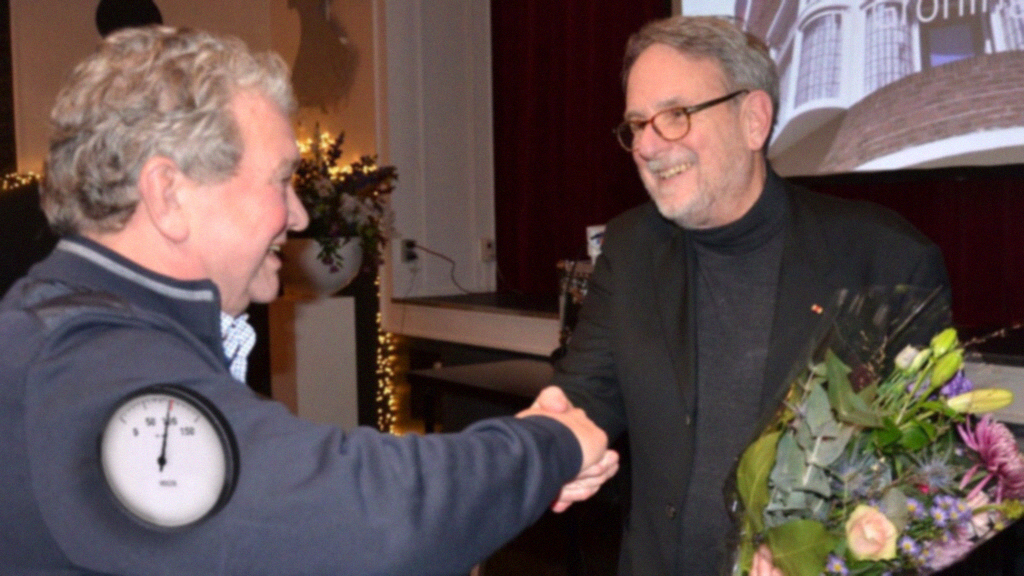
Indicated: 100 (V)
